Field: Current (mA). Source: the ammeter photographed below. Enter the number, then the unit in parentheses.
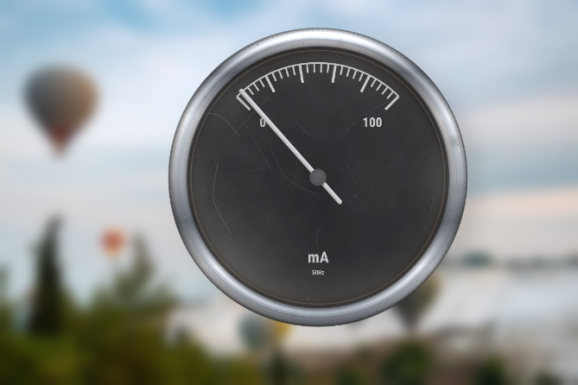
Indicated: 4 (mA)
